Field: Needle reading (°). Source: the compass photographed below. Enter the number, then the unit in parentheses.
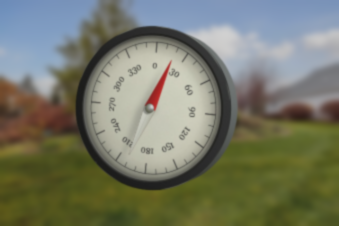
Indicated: 20 (°)
